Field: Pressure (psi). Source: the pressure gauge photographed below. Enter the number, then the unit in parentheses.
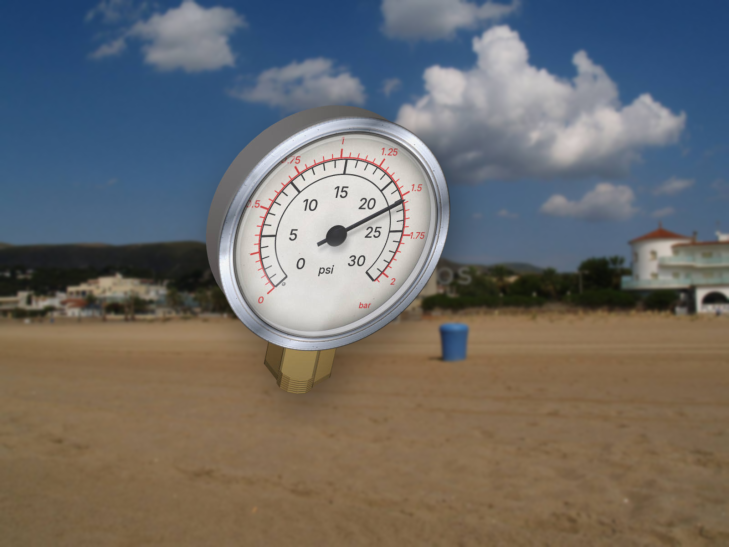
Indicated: 22 (psi)
